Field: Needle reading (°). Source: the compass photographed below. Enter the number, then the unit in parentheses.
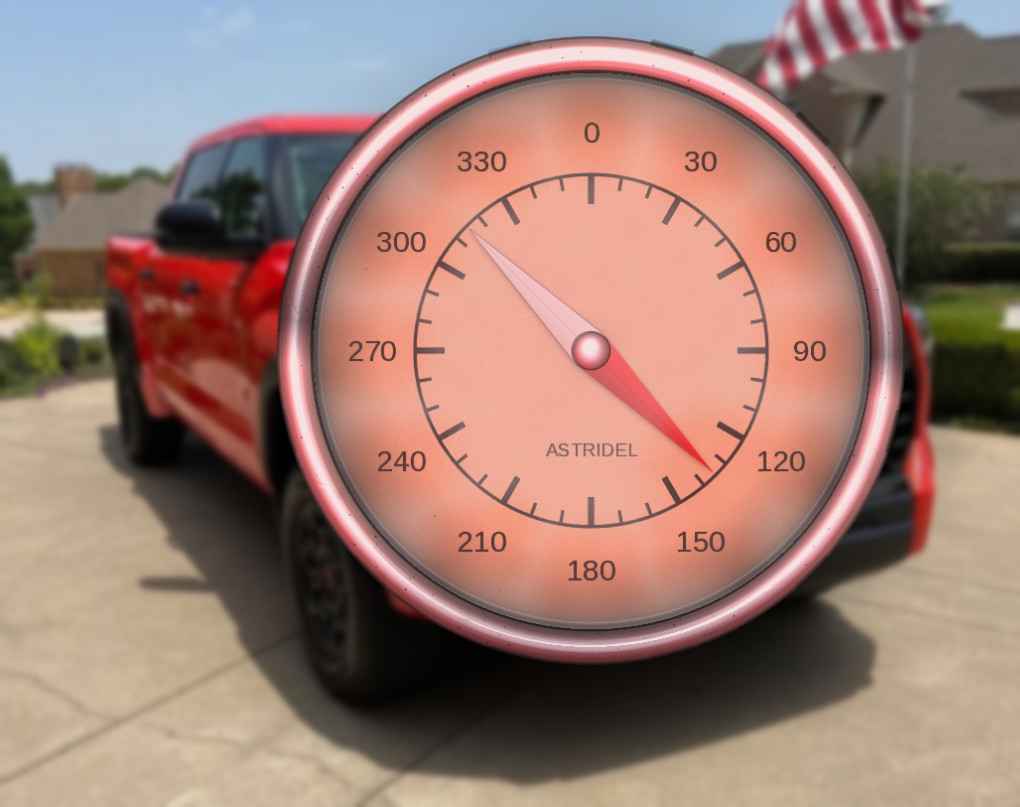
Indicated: 135 (°)
